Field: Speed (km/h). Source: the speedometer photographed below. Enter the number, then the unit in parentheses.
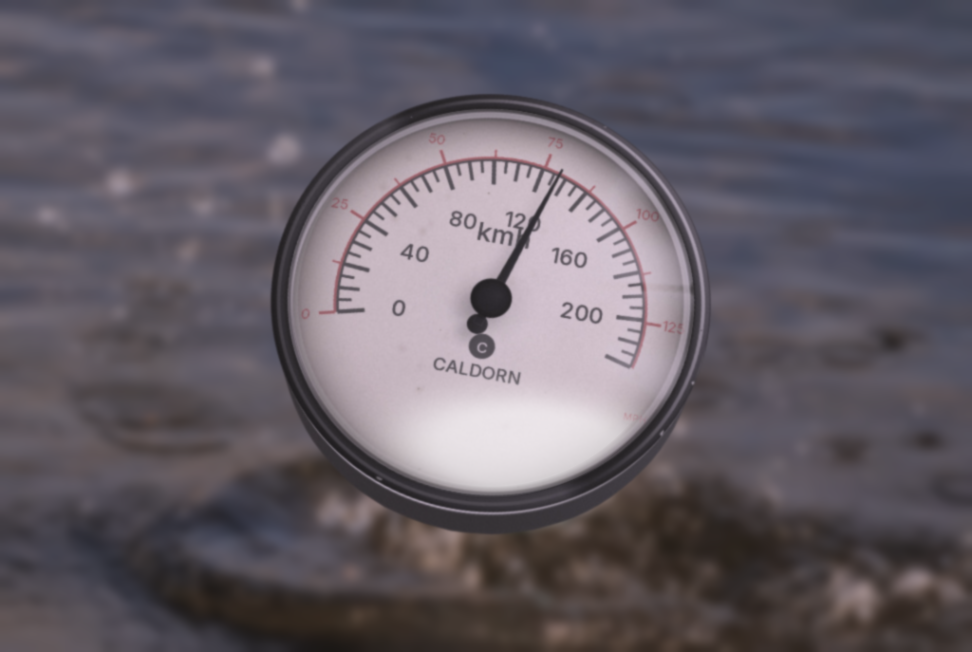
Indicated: 127.5 (km/h)
